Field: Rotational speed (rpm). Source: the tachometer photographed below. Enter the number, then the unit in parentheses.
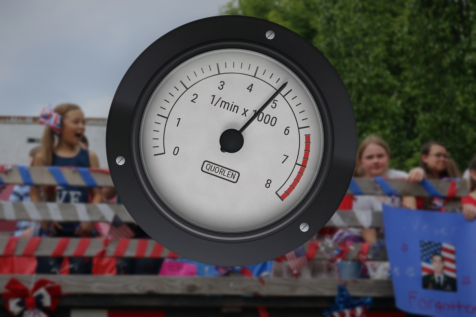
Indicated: 4800 (rpm)
